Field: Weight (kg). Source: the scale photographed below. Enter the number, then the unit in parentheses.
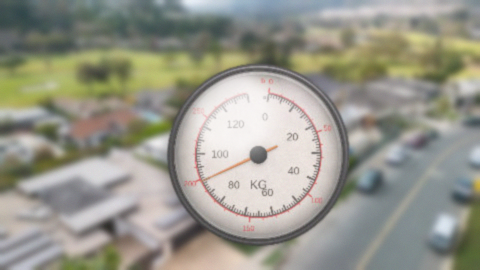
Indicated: 90 (kg)
